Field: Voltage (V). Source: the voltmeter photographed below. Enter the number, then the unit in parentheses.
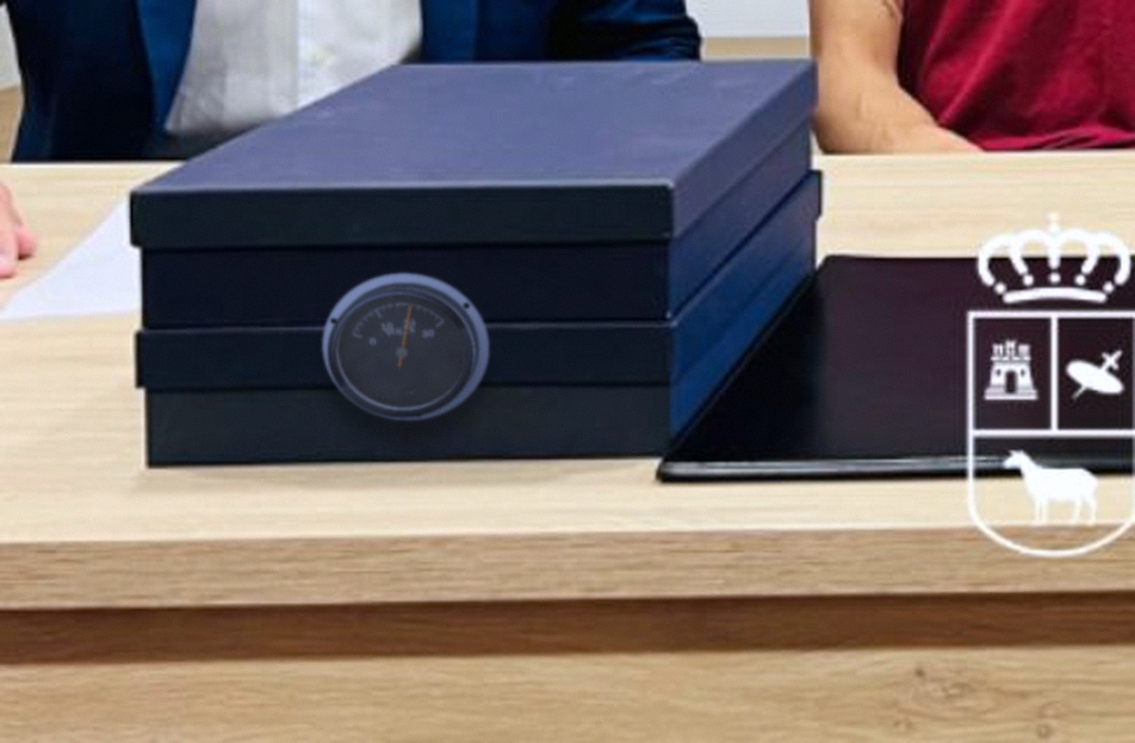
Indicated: 20 (V)
